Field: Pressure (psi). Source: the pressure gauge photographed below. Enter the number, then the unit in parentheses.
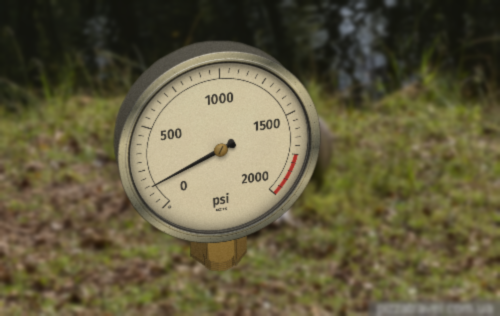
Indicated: 150 (psi)
